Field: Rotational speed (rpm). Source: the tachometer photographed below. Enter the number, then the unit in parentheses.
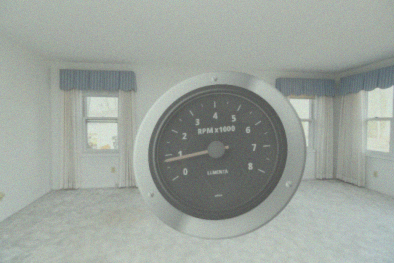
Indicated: 750 (rpm)
